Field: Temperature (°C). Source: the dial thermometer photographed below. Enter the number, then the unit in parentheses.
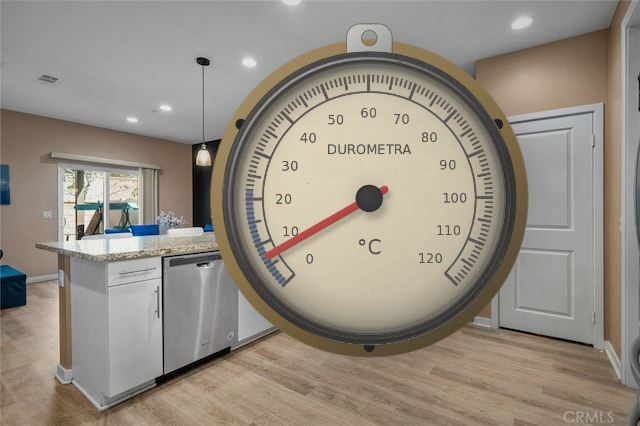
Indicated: 7 (°C)
